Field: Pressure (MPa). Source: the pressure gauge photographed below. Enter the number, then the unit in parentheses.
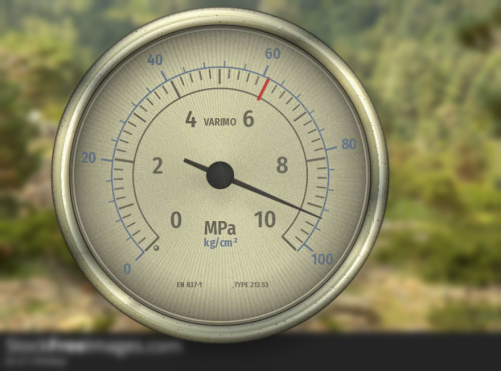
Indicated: 9.2 (MPa)
